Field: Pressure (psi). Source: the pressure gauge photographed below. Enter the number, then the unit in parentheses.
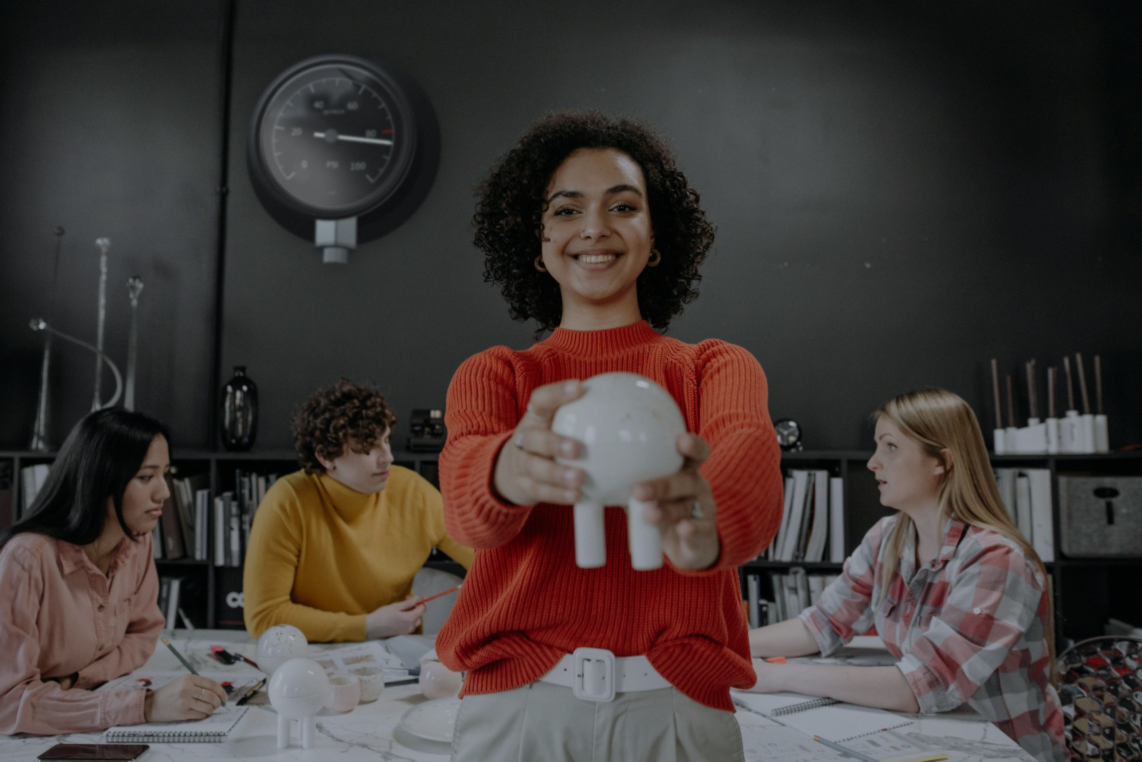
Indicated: 85 (psi)
